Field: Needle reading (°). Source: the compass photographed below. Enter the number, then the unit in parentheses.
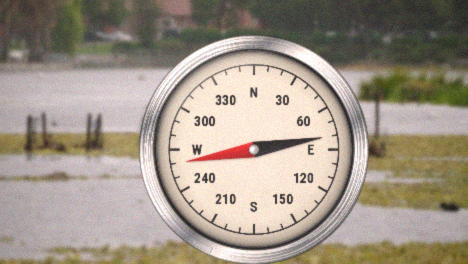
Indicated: 260 (°)
